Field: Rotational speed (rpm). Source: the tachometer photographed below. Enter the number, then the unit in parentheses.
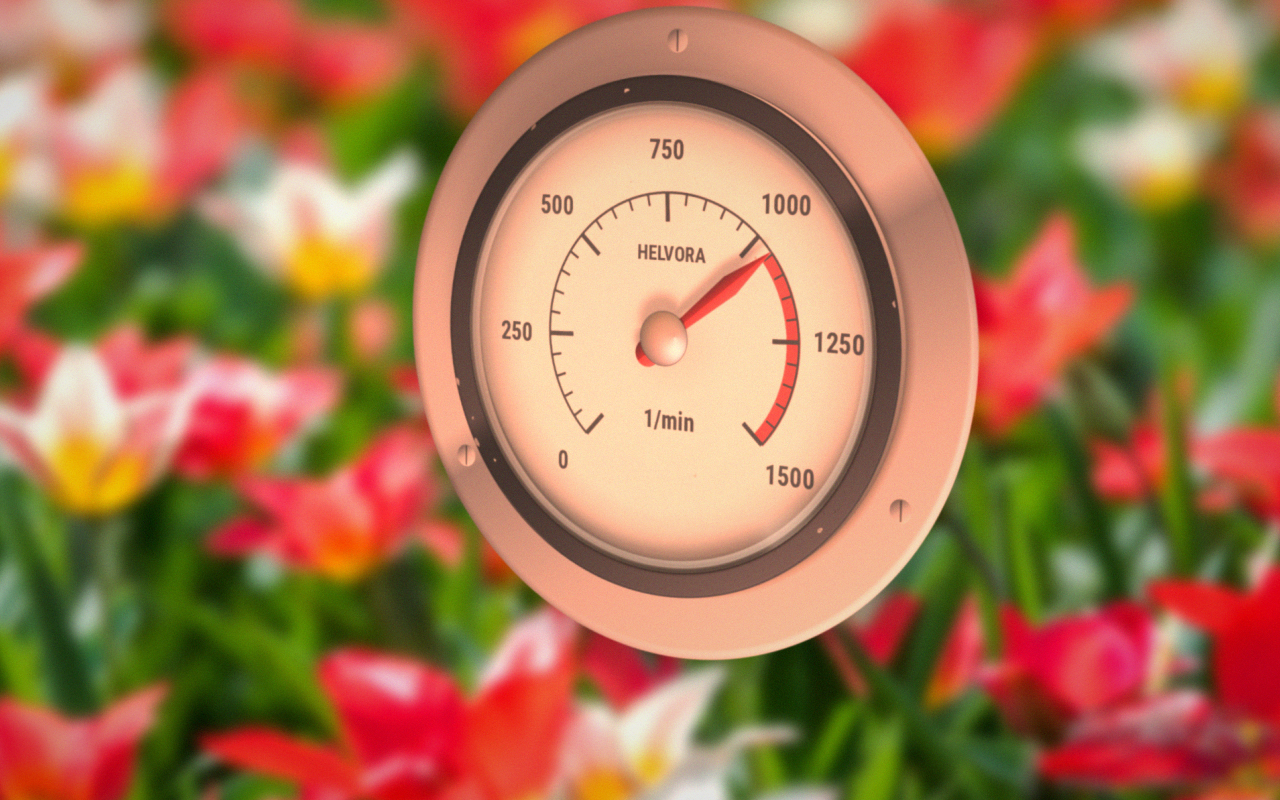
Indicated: 1050 (rpm)
